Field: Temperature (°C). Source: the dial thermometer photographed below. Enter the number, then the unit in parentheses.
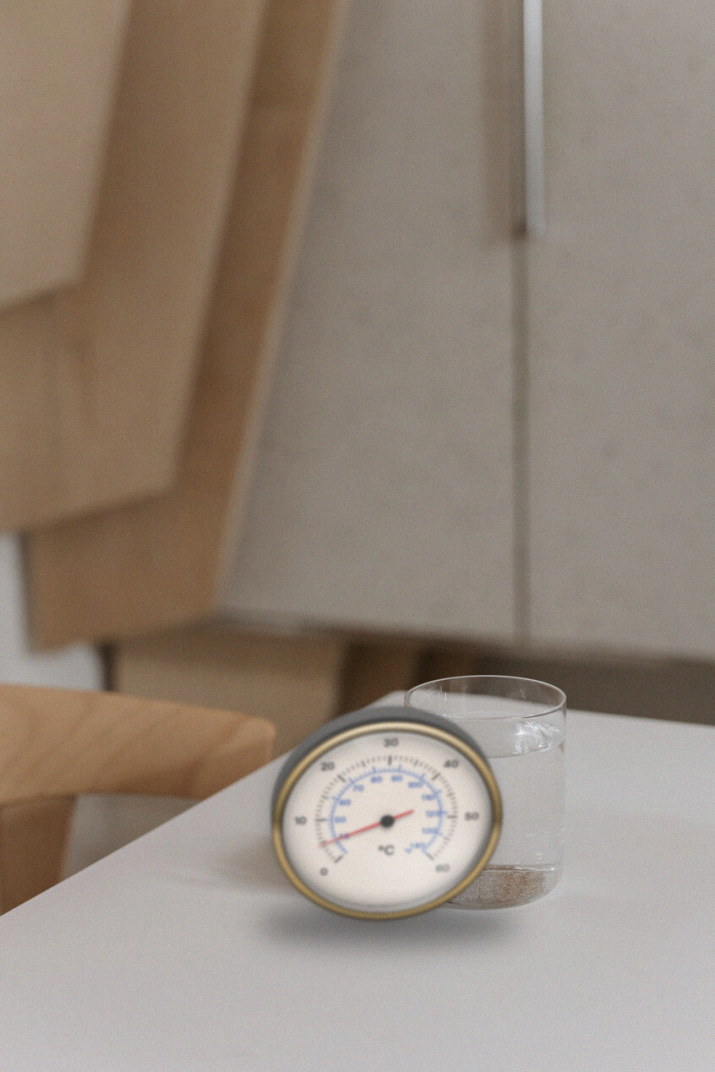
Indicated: 5 (°C)
